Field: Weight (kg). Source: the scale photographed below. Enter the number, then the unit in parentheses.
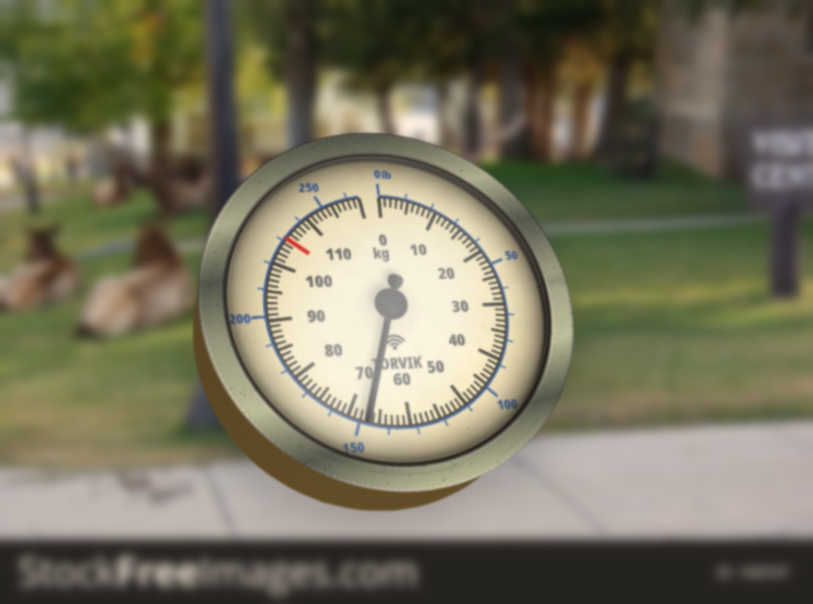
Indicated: 67 (kg)
